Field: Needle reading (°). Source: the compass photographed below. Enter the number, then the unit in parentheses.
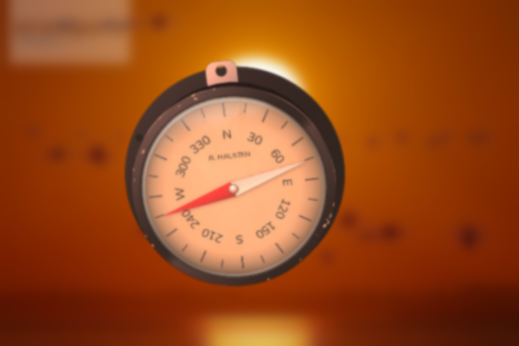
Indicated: 255 (°)
